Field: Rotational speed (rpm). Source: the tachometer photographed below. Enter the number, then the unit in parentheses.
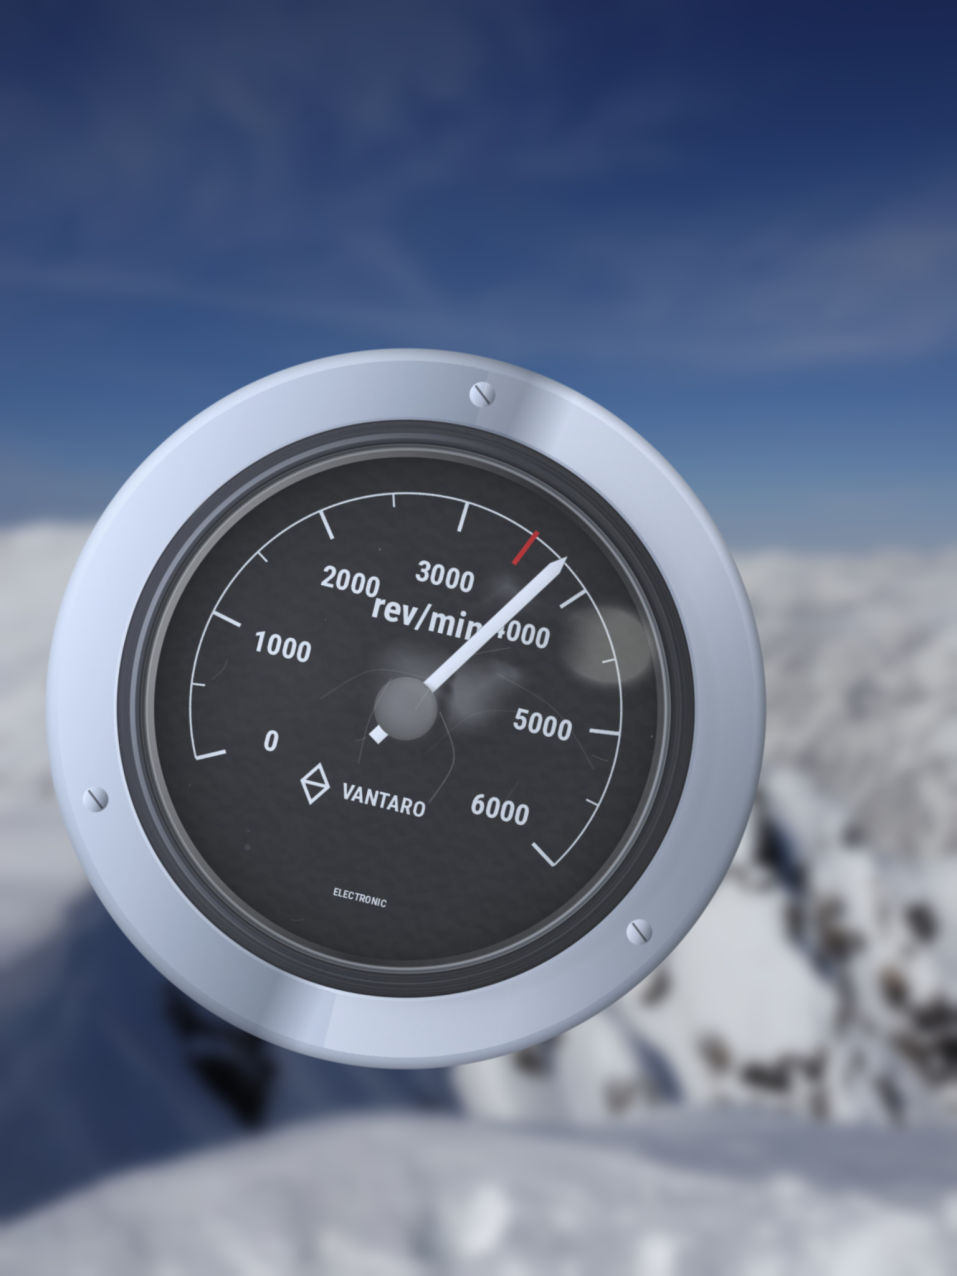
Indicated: 3750 (rpm)
